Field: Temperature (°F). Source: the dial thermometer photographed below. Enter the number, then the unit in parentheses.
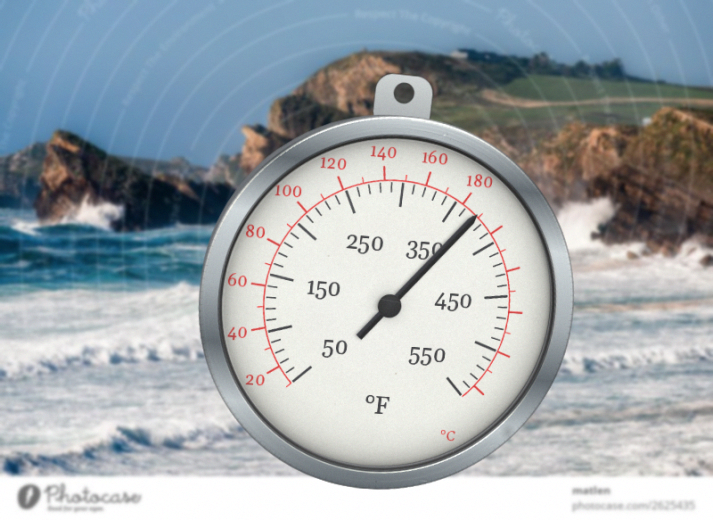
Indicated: 370 (°F)
